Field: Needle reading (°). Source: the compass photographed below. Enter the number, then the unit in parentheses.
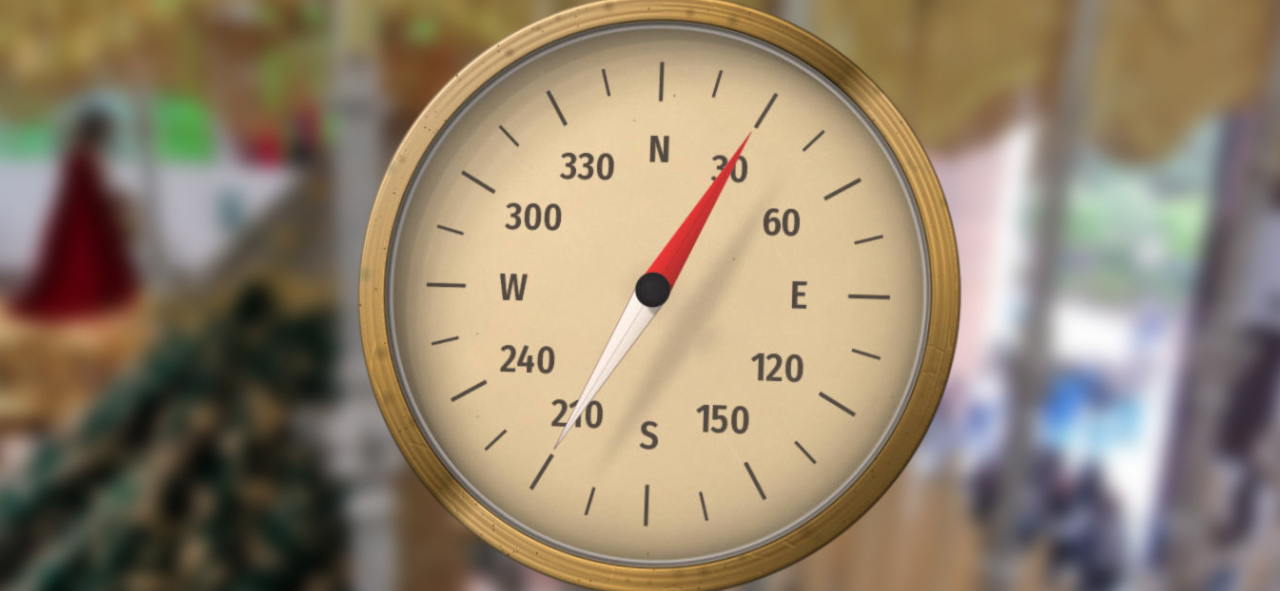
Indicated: 30 (°)
